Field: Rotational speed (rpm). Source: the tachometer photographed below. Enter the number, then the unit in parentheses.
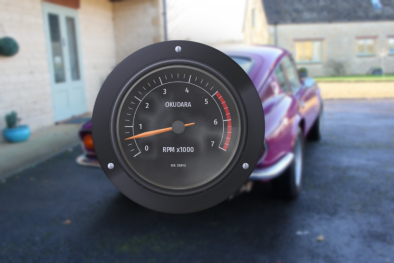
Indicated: 600 (rpm)
